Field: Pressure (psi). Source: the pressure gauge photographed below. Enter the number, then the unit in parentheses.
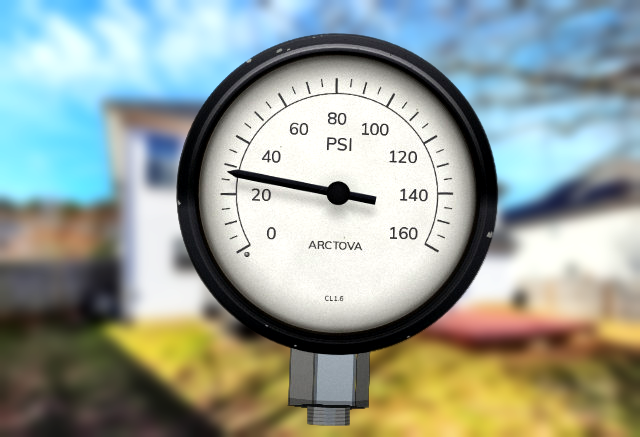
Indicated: 27.5 (psi)
